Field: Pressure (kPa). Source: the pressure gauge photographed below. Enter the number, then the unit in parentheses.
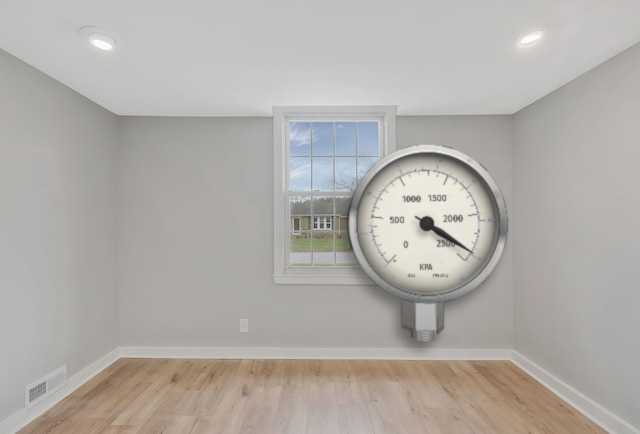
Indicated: 2400 (kPa)
